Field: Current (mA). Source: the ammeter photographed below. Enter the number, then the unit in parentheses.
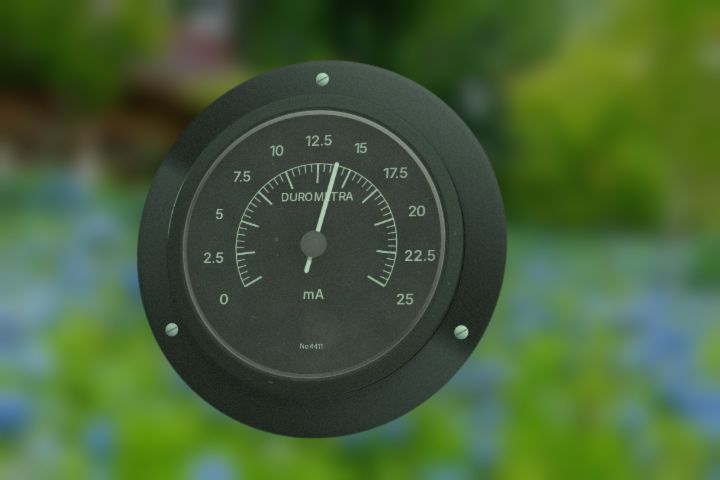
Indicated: 14 (mA)
